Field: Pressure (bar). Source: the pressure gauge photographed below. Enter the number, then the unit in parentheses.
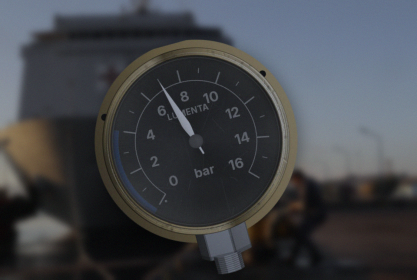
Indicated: 7 (bar)
